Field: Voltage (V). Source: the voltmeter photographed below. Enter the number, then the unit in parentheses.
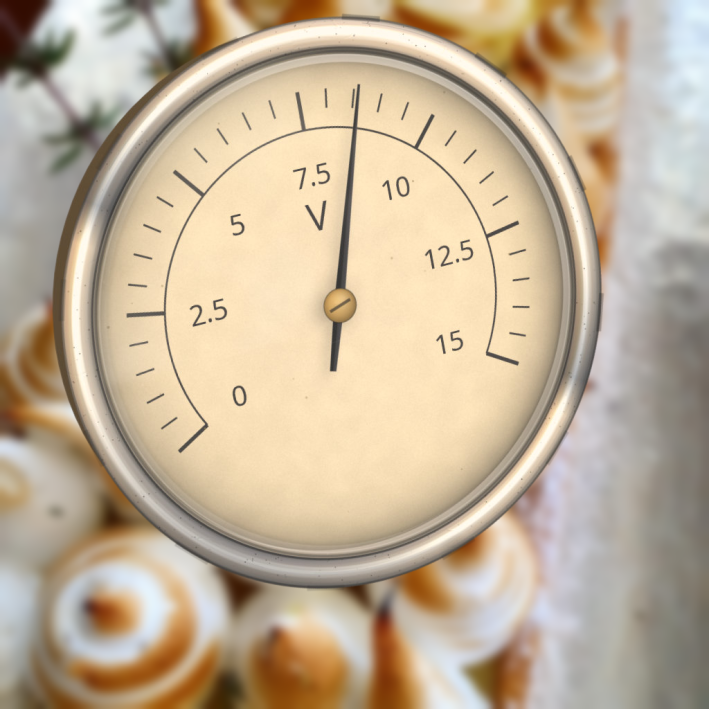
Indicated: 8.5 (V)
